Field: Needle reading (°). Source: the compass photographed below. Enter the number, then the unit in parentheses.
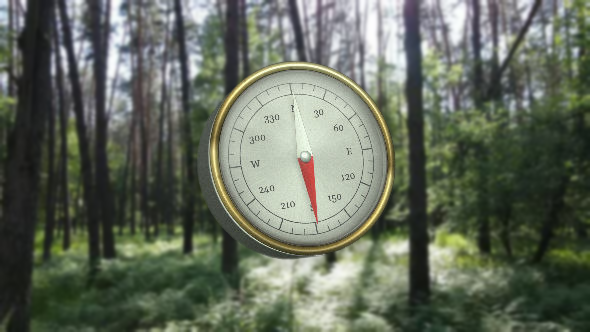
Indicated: 180 (°)
